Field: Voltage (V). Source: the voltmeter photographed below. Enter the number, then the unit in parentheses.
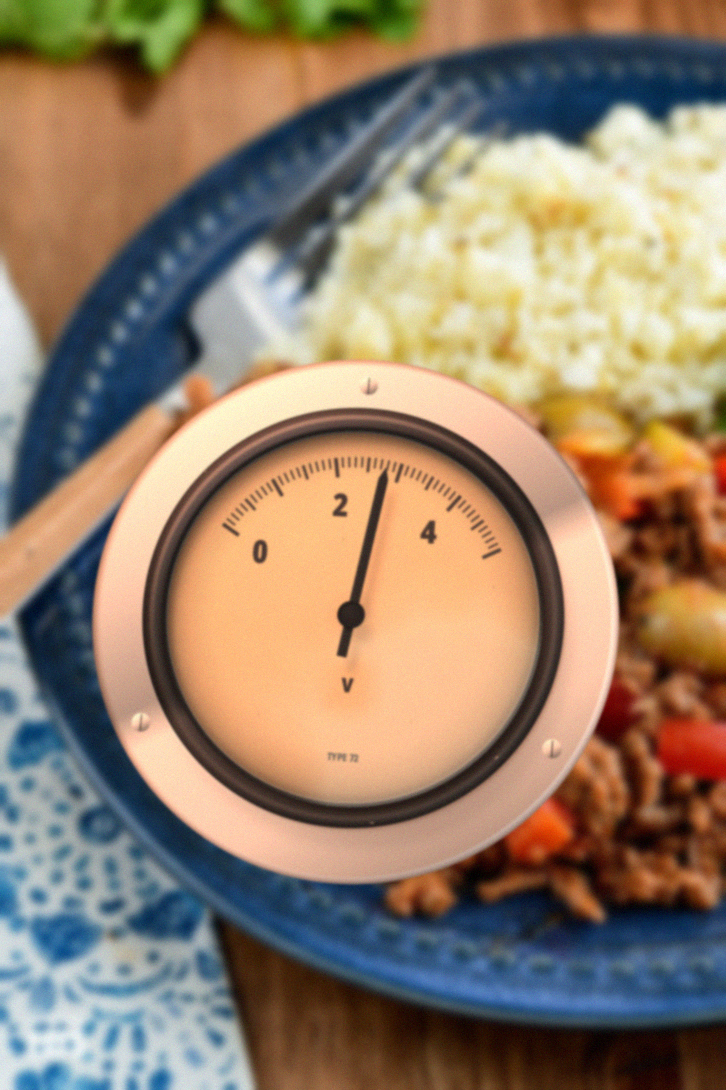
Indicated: 2.8 (V)
